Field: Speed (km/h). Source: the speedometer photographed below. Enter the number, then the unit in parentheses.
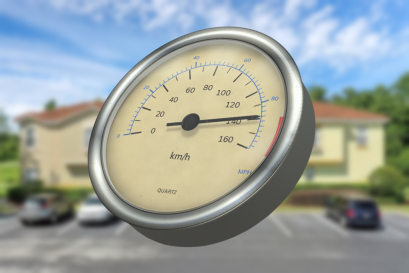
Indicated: 140 (km/h)
